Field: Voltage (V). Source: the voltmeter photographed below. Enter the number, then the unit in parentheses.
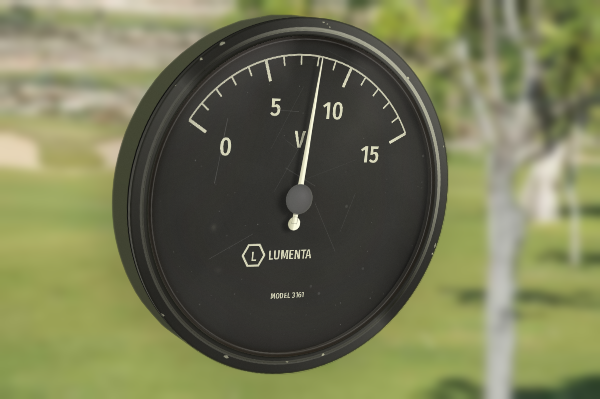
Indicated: 8 (V)
